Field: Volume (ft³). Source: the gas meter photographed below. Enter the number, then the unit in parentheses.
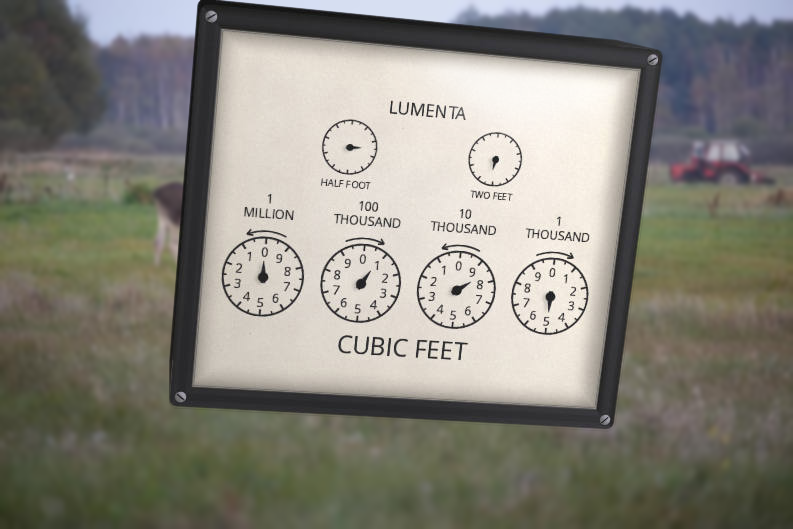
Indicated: 8500 (ft³)
